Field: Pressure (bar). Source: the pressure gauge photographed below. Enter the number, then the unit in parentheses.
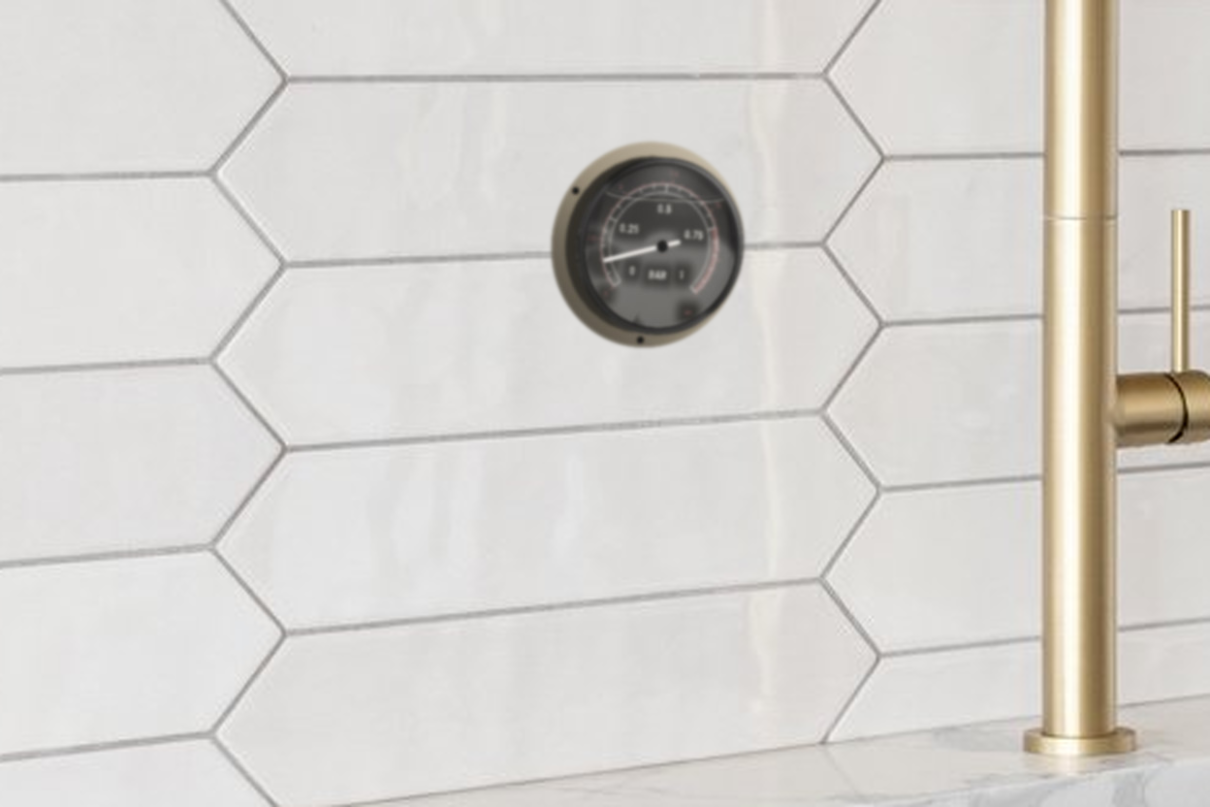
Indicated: 0.1 (bar)
